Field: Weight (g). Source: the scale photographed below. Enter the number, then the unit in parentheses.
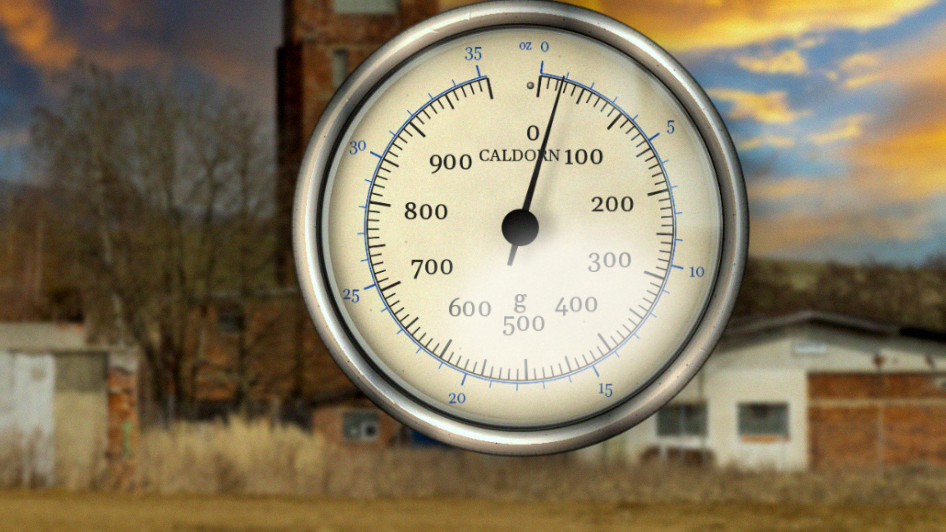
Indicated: 25 (g)
